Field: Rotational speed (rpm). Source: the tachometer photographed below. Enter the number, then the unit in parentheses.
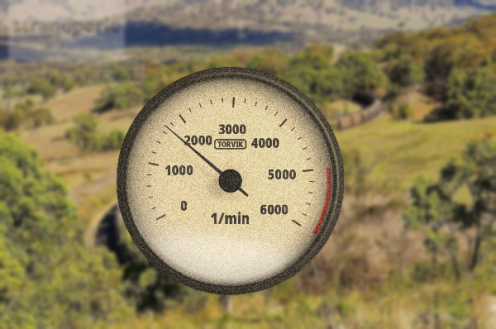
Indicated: 1700 (rpm)
